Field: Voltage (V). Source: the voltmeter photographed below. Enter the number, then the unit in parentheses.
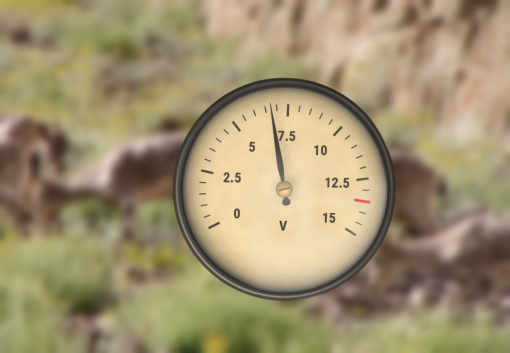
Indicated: 6.75 (V)
